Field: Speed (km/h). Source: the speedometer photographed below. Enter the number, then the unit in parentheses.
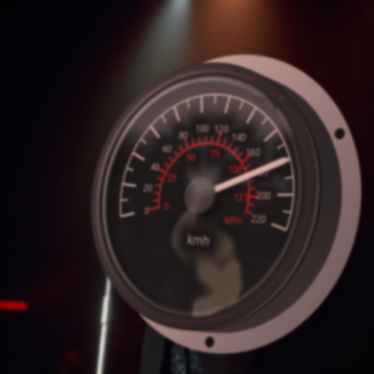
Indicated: 180 (km/h)
